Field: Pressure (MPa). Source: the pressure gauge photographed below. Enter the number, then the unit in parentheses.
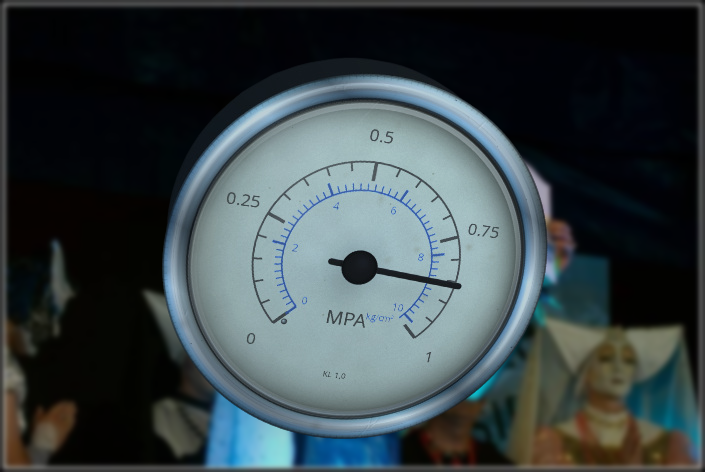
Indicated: 0.85 (MPa)
